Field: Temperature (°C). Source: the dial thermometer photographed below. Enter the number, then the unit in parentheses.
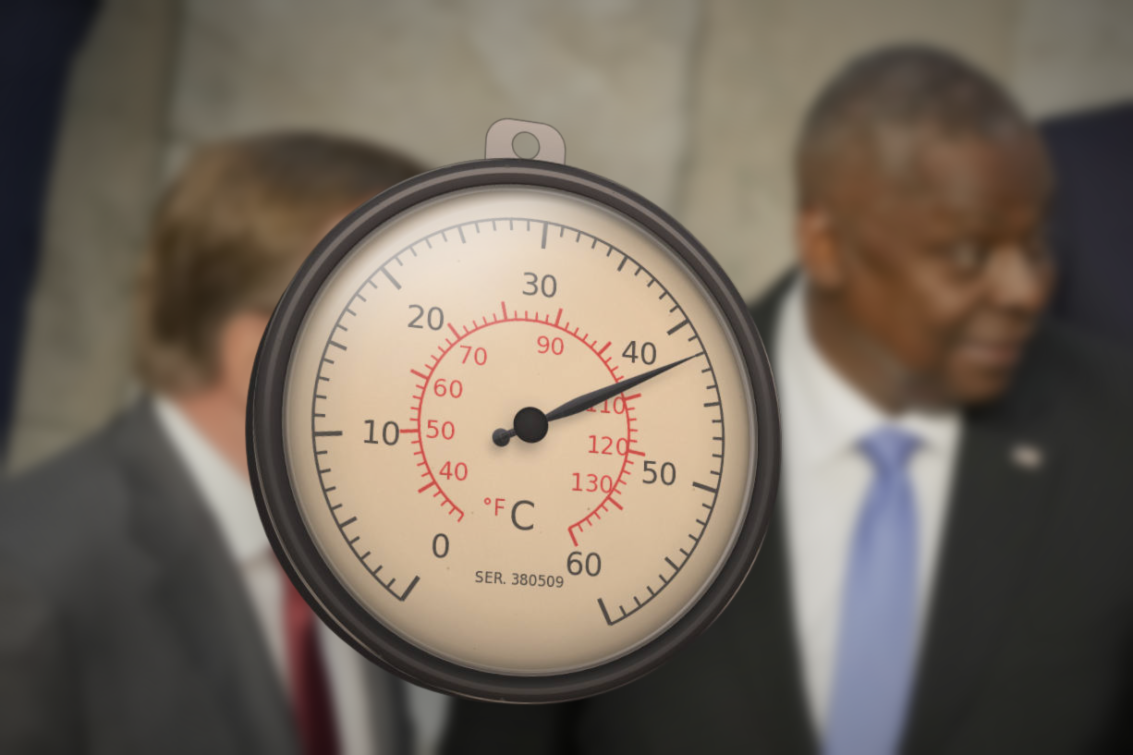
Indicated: 42 (°C)
